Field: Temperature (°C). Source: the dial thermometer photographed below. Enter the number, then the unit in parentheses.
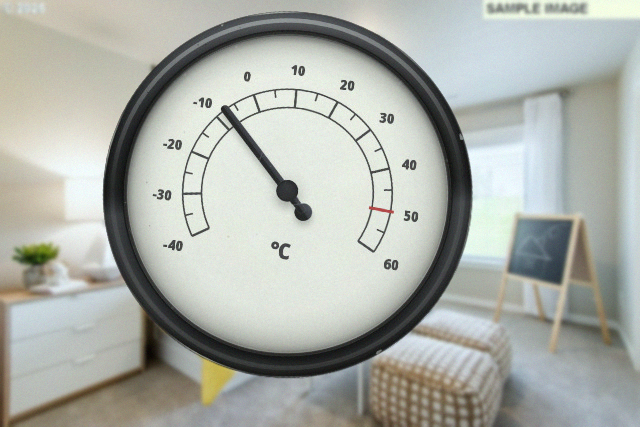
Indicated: -7.5 (°C)
